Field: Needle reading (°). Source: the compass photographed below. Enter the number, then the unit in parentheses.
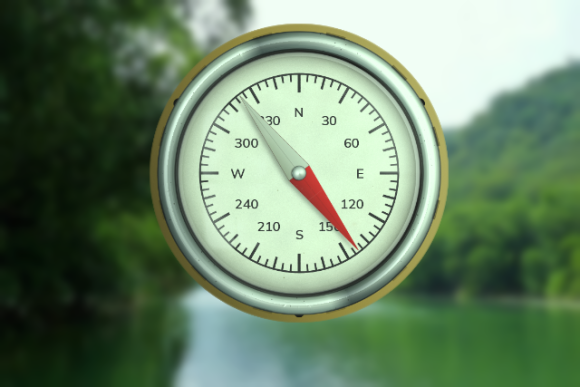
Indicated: 142.5 (°)
